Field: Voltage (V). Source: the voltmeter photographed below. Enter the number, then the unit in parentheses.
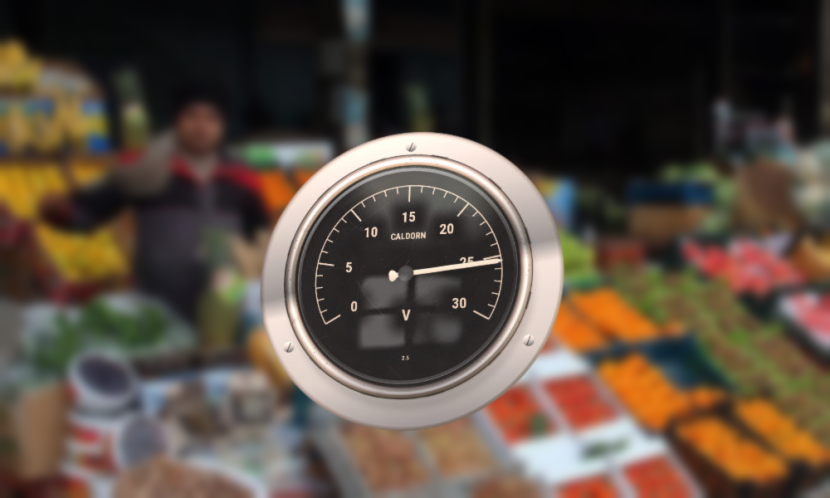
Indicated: 25.5 (V)
